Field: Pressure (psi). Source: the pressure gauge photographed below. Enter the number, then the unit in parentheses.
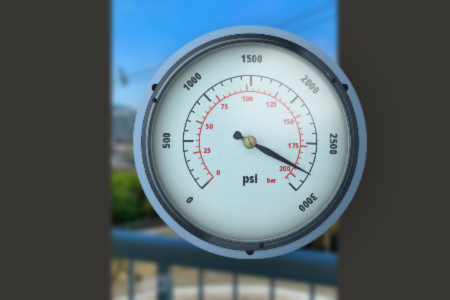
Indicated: 2800 (psi)
